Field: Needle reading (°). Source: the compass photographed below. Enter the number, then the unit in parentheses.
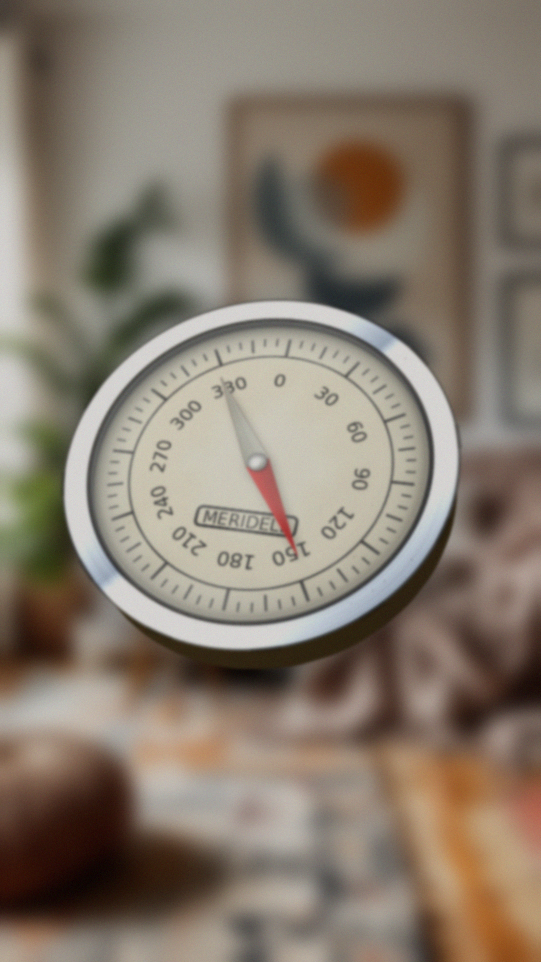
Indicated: 147.5 (°)
